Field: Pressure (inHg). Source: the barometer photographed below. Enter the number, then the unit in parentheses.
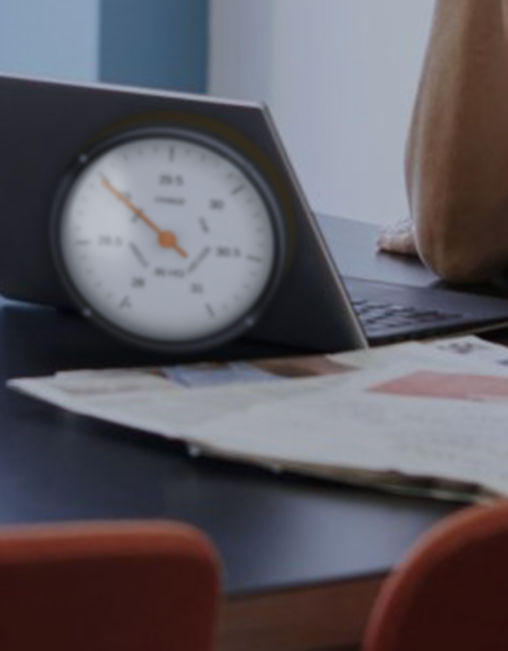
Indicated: 29 (inHg)
